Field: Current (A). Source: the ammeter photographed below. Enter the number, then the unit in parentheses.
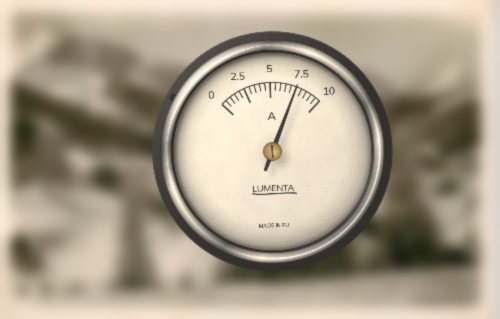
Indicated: 7.5 (A)
